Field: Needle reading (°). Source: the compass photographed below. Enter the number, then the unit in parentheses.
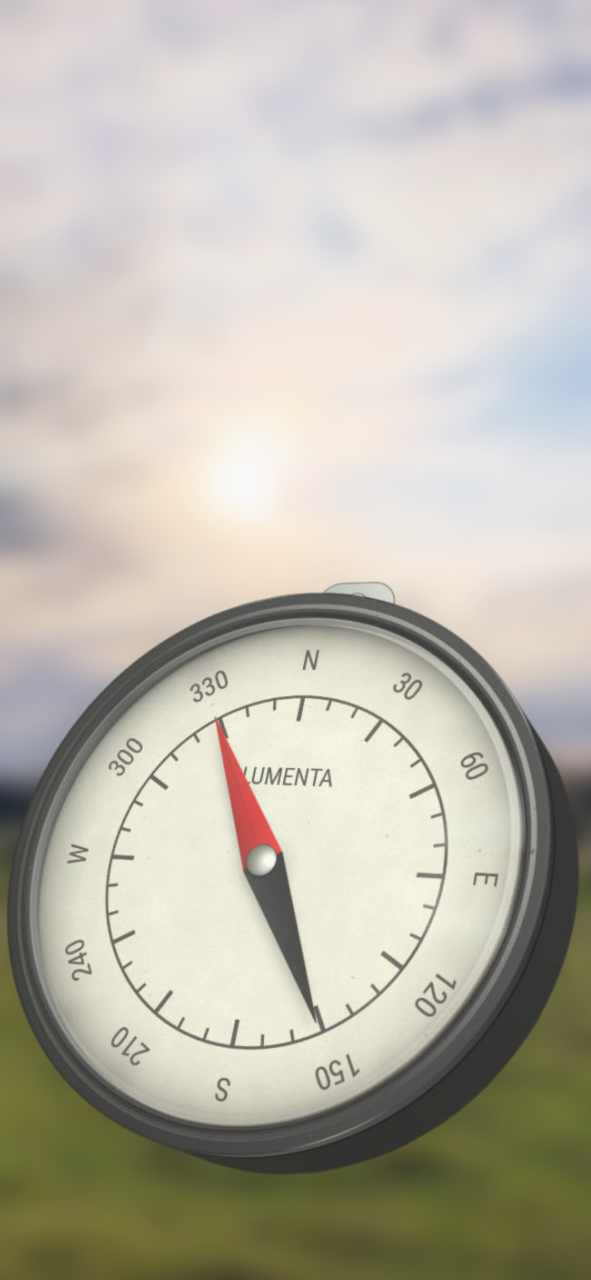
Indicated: 330 (°)
